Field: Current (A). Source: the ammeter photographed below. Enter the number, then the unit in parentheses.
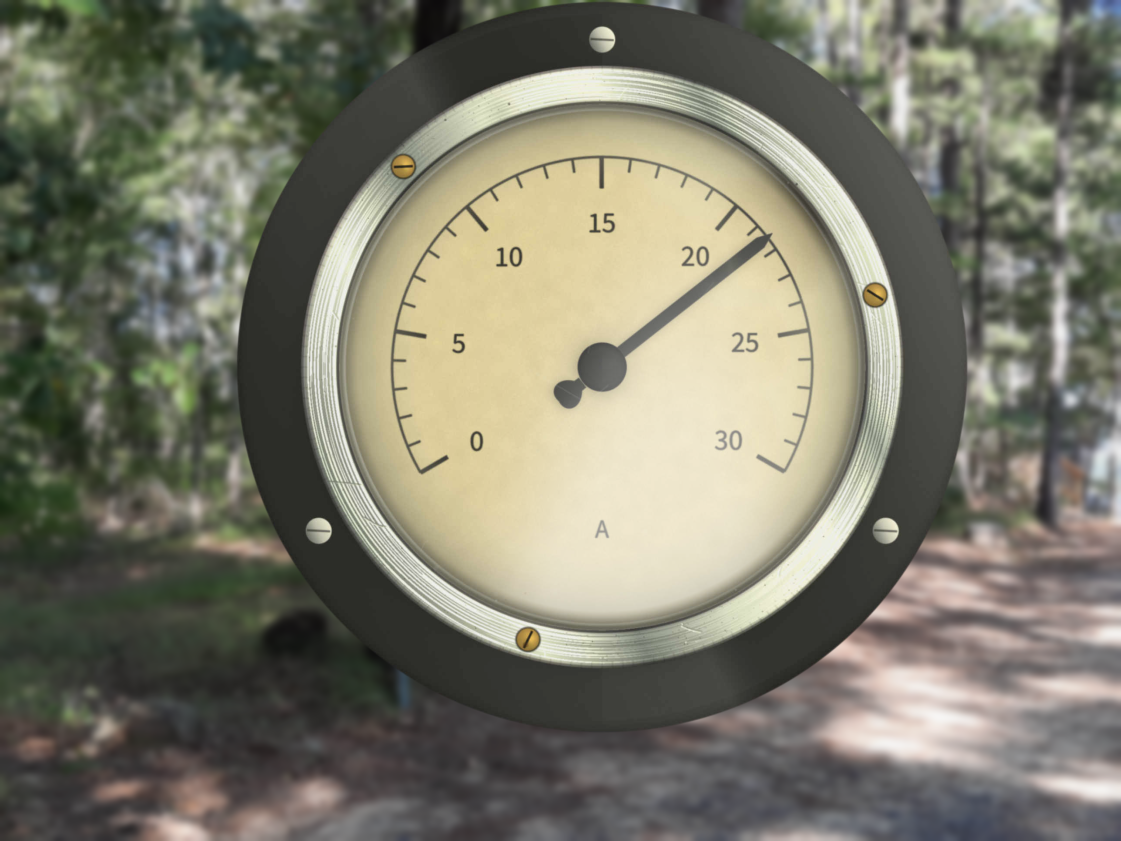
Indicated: 21.5 (A)
